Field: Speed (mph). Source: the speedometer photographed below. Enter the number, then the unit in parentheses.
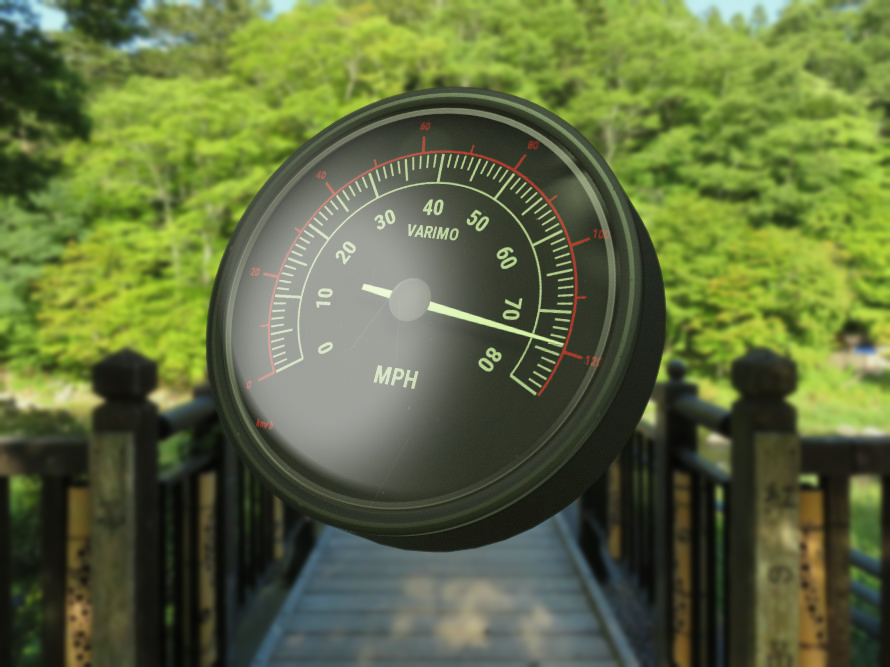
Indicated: 74 (mph)
